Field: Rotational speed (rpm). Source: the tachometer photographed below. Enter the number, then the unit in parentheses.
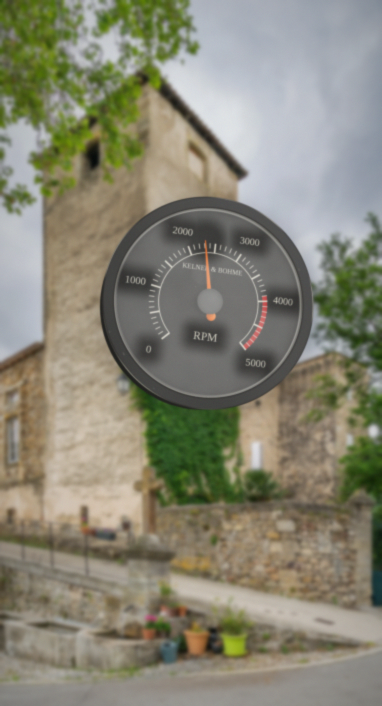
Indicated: 2300 (rpm)
